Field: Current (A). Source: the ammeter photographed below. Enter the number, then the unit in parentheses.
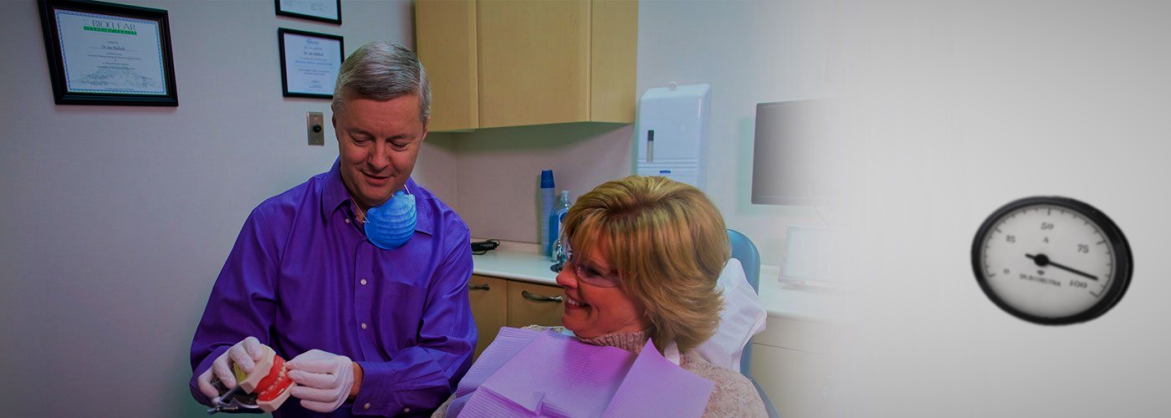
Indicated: 92.5 (A)
